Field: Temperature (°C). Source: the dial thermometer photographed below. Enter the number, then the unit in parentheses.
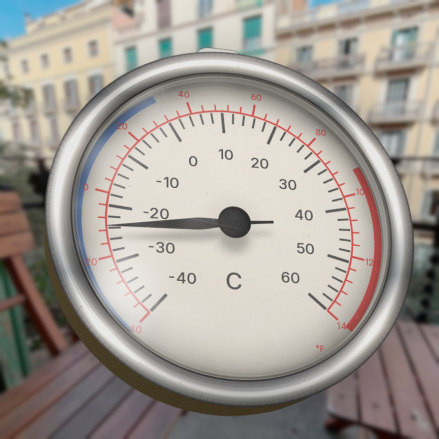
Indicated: -24 (°C)
